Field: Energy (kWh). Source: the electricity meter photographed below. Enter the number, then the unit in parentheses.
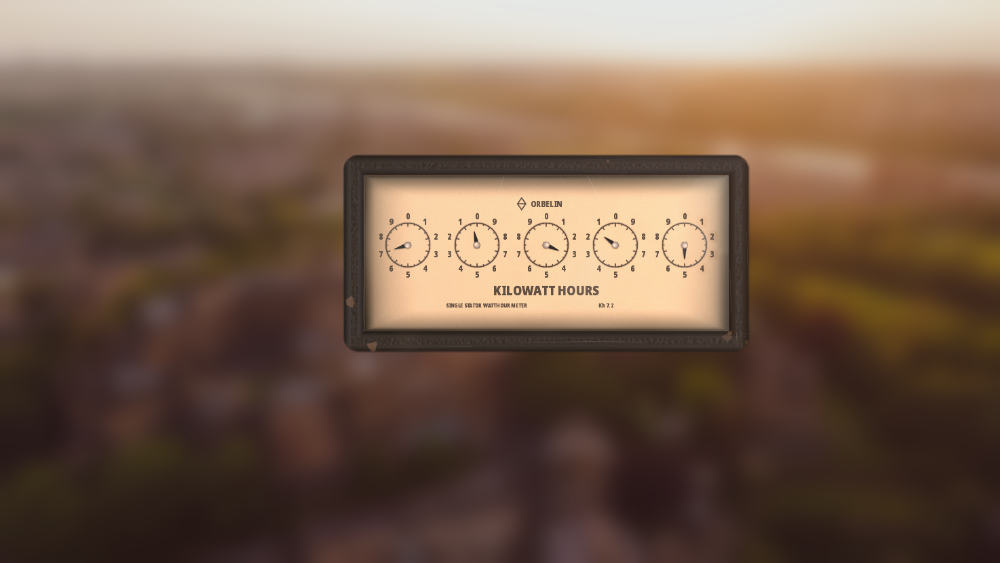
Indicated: 70315 (kWh)
